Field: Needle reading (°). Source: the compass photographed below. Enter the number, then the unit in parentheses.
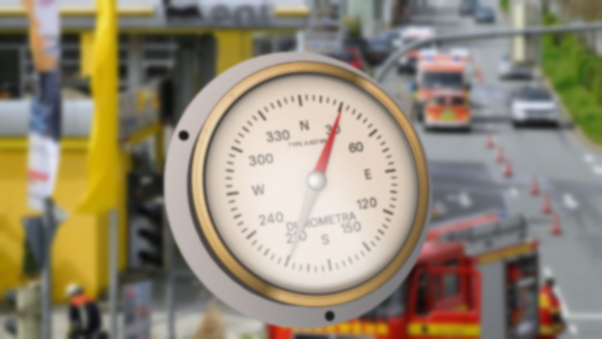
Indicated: 30 (°)
